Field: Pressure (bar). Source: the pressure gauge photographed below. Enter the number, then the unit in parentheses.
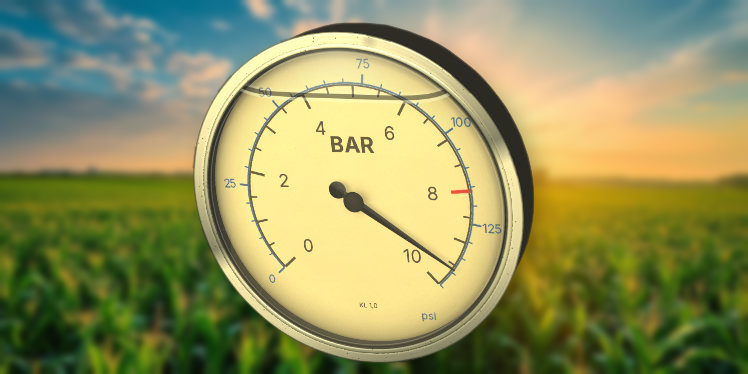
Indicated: 9.5 (bar)
